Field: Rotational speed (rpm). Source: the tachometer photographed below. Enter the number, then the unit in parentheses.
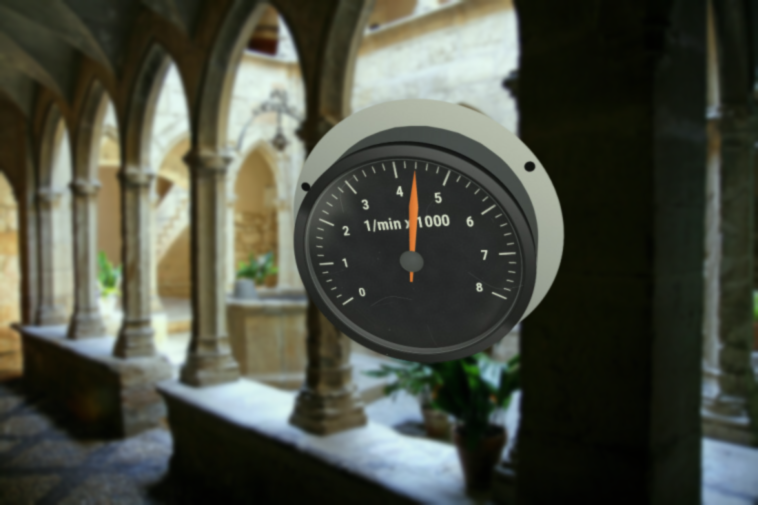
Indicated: 4400 (rpm)
